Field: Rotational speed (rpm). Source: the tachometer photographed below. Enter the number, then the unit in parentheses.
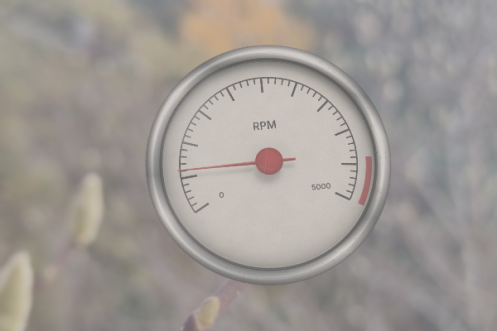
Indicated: 600 (rpm)
